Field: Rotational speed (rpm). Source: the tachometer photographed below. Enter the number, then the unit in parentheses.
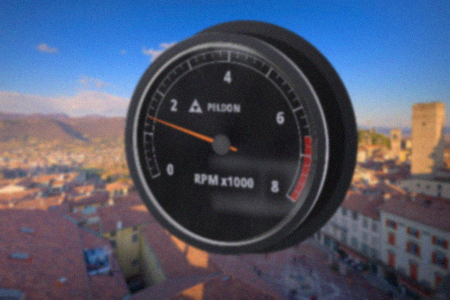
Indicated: 1400 (rpm)
